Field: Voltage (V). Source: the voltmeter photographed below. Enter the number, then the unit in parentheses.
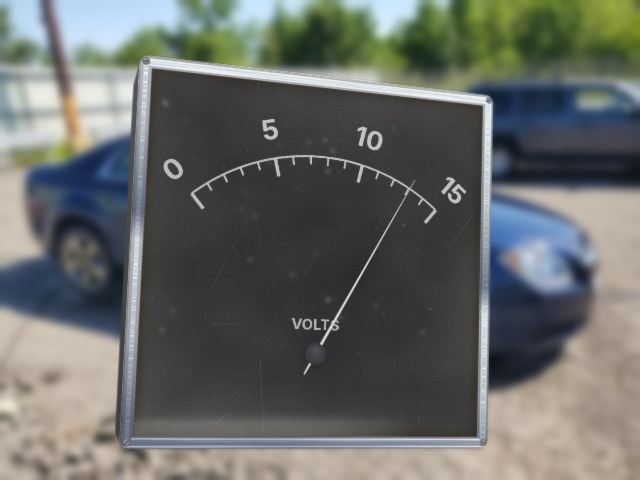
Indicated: 13 (V)
